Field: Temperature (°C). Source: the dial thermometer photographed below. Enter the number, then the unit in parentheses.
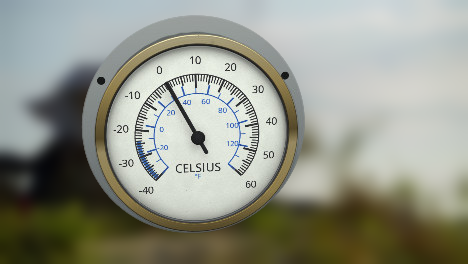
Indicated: 0 (°C)
